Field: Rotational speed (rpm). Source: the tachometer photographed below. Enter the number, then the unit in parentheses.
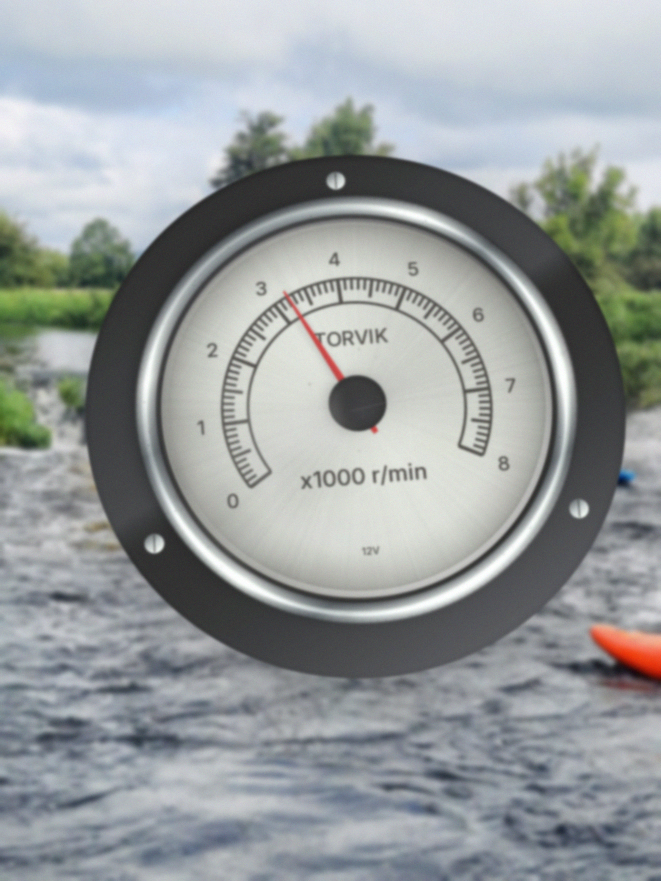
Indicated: 3200 (rpm)
